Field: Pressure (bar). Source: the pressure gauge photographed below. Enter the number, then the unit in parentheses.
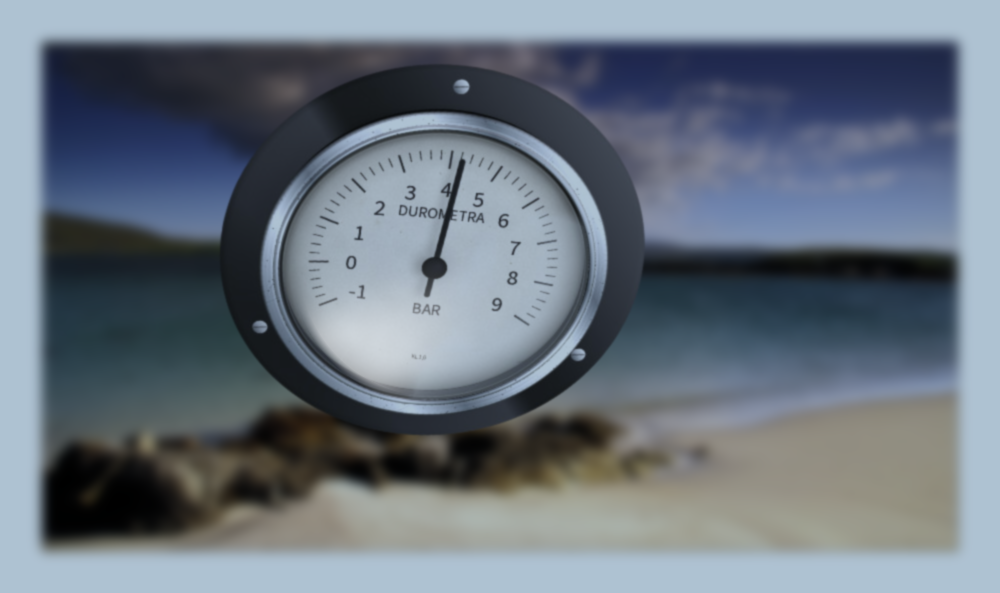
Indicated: 4.2 (bar)
